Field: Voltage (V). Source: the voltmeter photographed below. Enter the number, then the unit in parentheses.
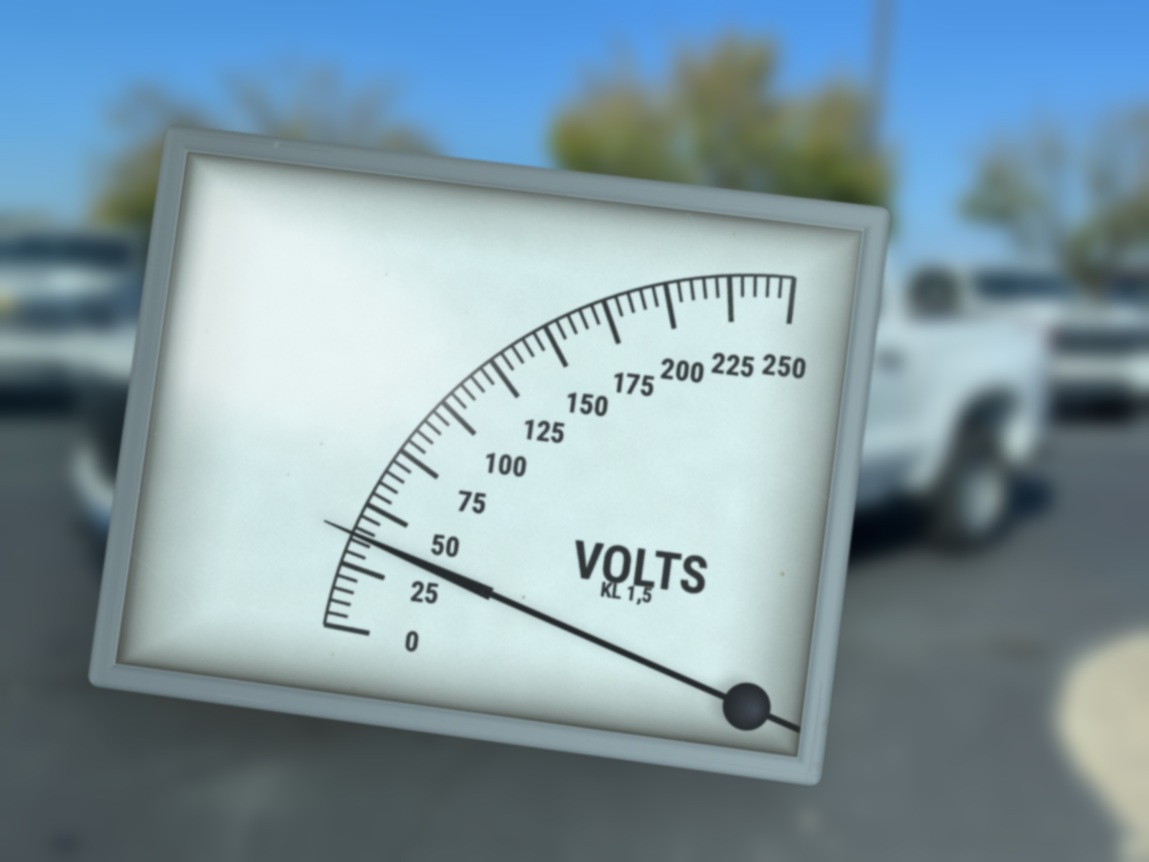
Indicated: 37.5 (V)
